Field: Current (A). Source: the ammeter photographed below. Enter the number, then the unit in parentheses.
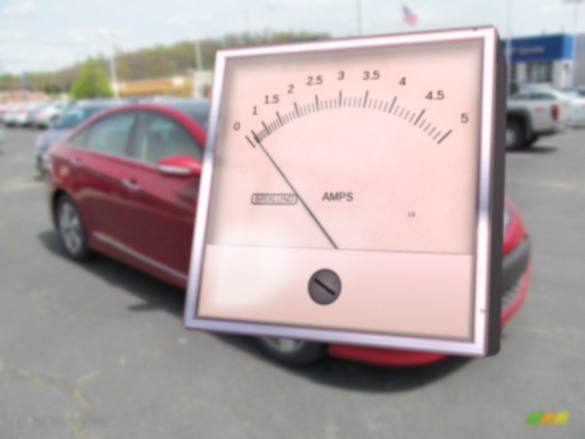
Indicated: 0.5 (A)
